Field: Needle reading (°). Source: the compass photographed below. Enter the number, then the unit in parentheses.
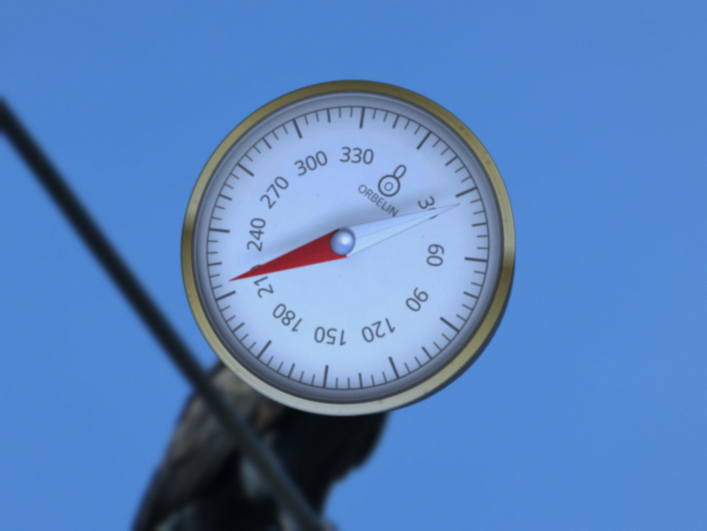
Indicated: 215 (°)
